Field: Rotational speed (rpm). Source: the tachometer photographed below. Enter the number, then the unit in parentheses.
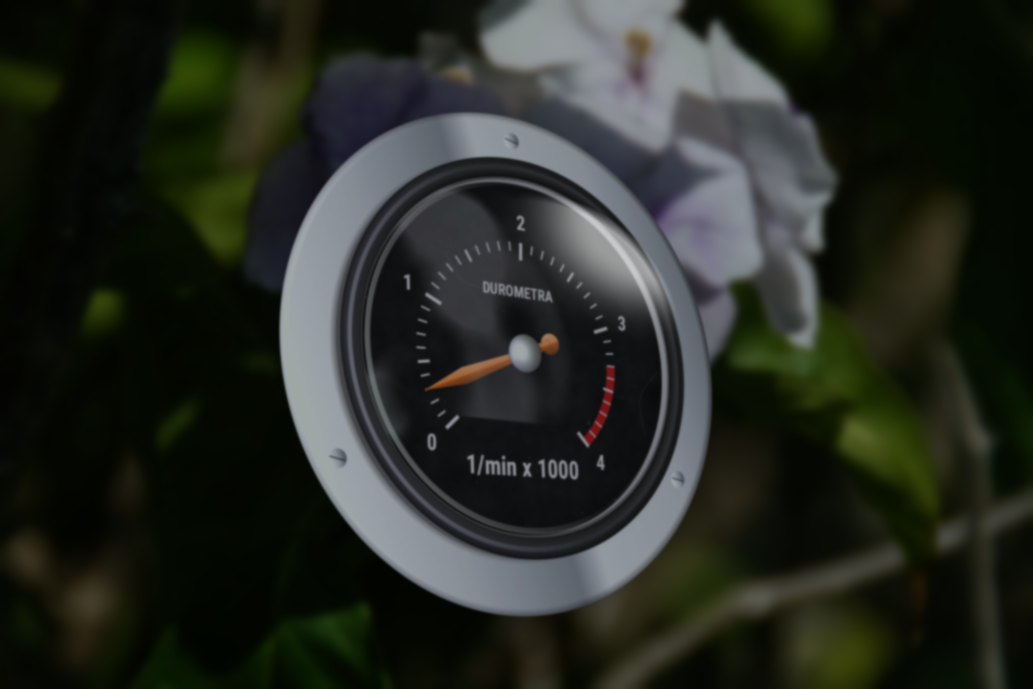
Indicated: 300 (rpm)
